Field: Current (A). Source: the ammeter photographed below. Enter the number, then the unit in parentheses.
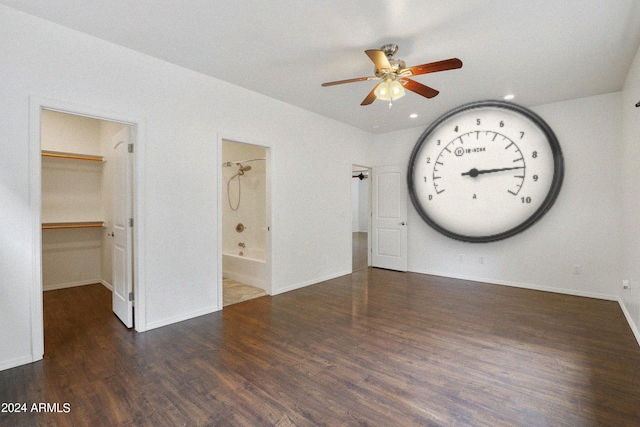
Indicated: 8.5 (A)
